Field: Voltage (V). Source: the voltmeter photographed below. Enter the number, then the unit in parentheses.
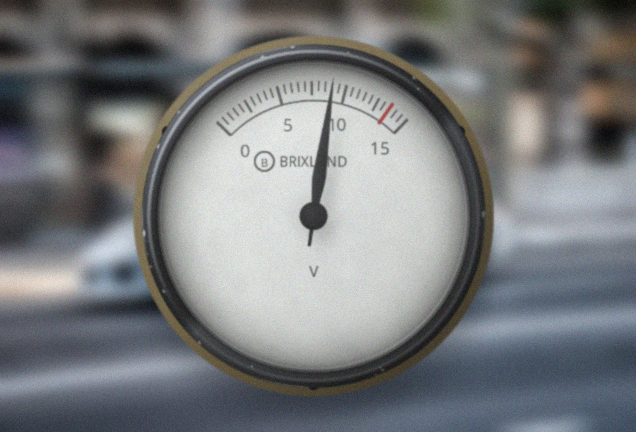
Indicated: 9 (V)
